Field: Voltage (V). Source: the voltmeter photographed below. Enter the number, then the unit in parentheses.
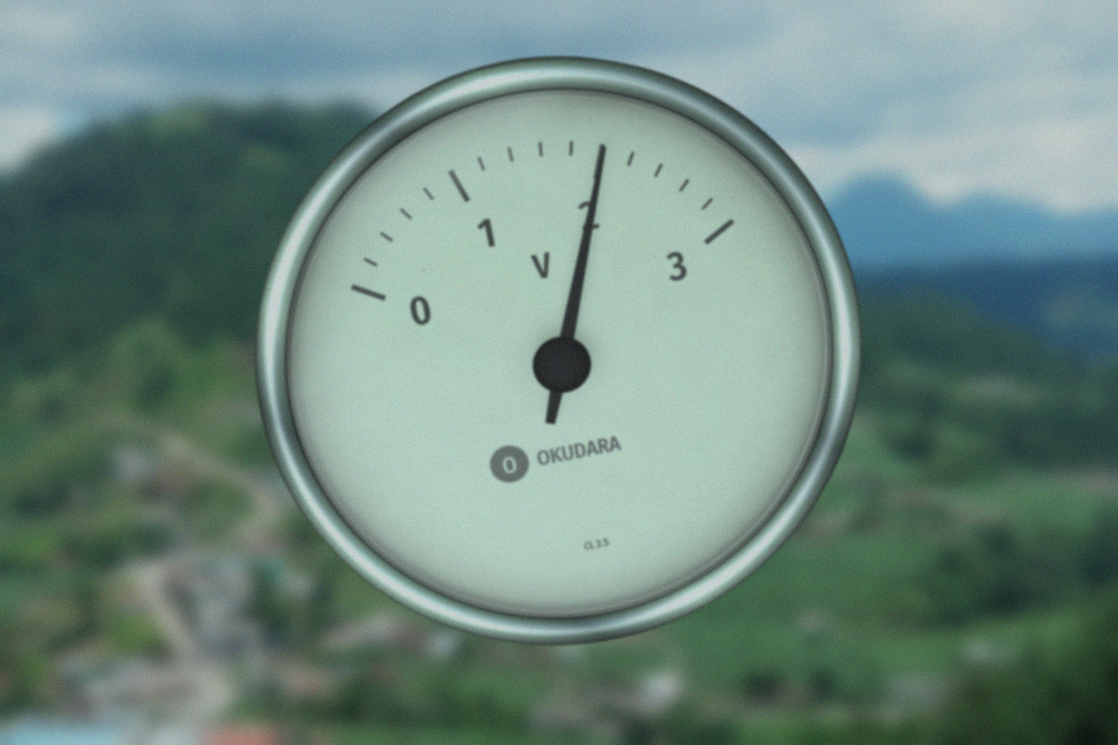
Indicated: 2 (V)
